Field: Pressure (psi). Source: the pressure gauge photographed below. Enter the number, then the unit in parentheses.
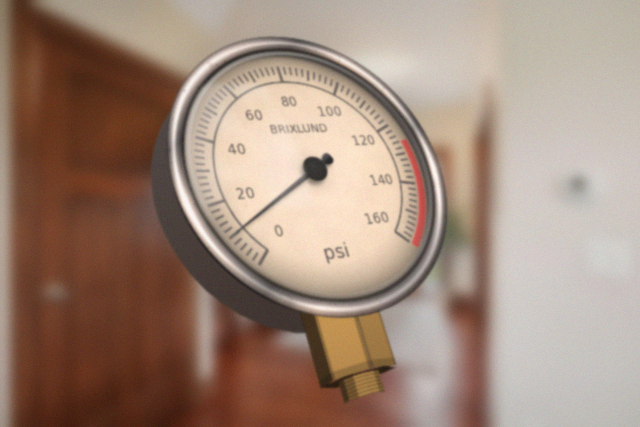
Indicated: 10 (psi)
